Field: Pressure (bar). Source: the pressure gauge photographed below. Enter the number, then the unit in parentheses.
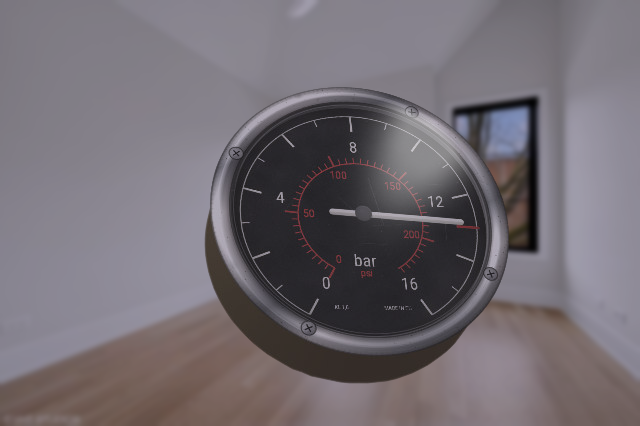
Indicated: 13 (bar)
